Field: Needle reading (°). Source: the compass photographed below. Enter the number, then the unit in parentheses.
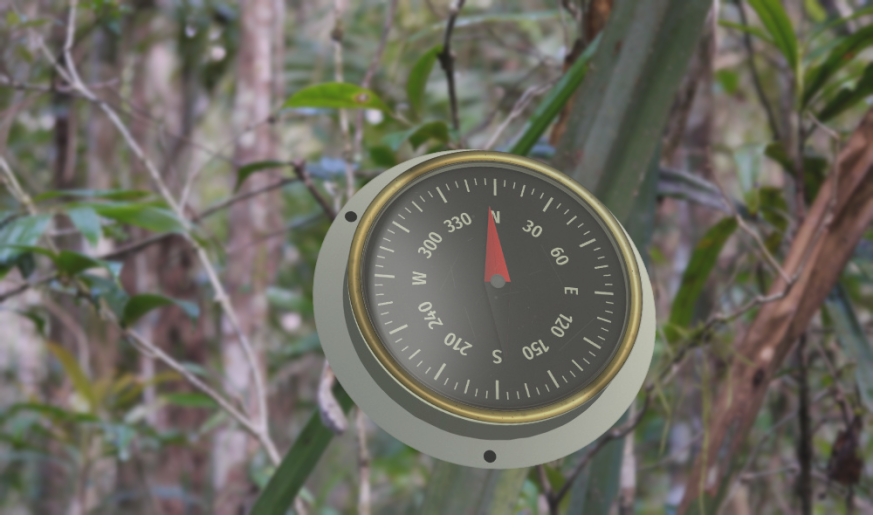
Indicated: 355 (°)
